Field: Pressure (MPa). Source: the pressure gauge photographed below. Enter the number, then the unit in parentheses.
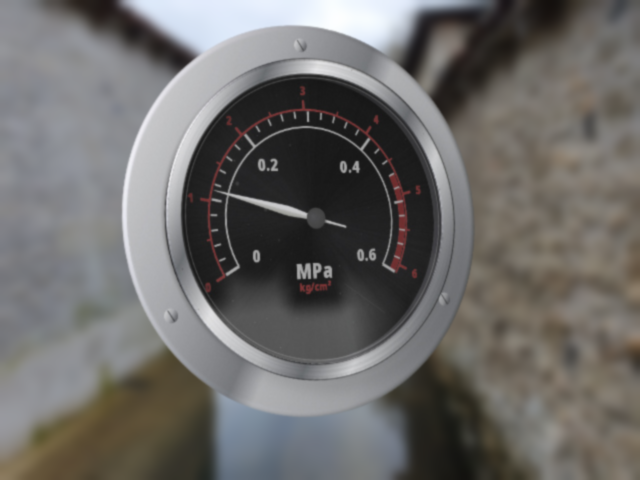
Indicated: 0.11 (MPa)
